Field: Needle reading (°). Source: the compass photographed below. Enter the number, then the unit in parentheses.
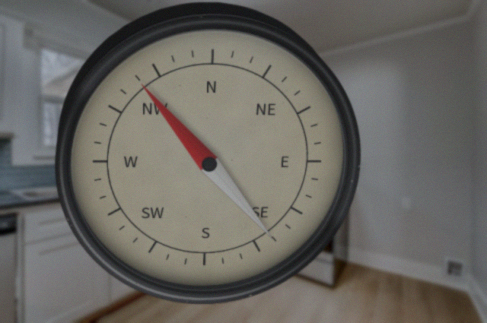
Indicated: 320 (°)
